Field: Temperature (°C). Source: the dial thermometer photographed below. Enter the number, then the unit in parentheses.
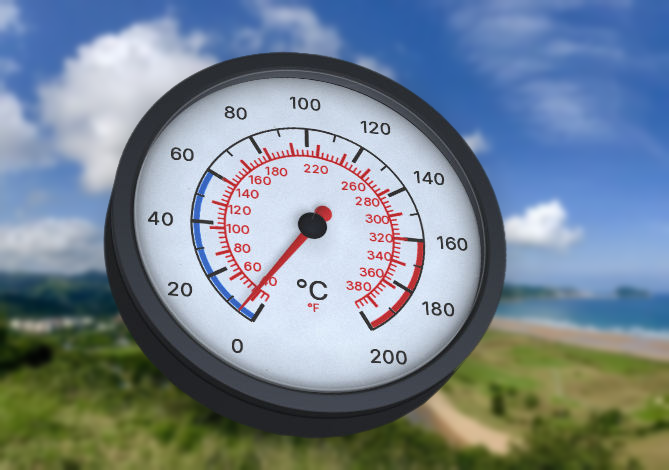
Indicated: 5 (°C)
